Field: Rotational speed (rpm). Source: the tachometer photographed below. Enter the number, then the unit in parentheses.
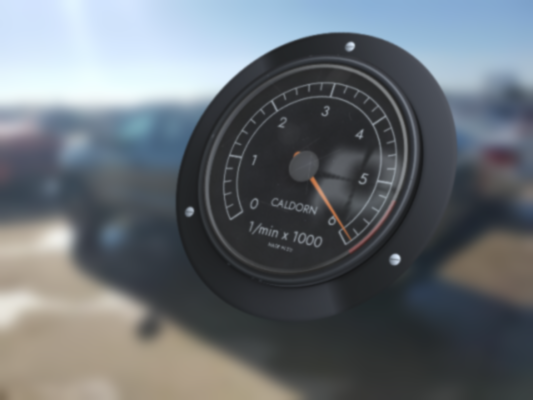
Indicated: 5900 (rpm)
